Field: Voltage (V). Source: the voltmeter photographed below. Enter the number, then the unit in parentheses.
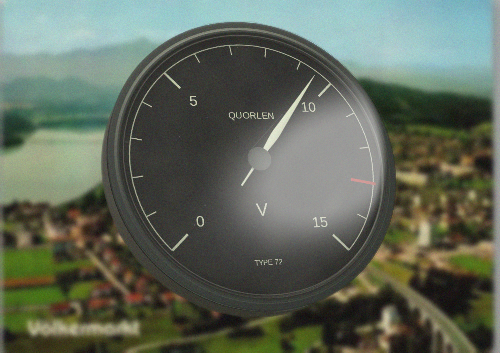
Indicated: 9.5 (V)
